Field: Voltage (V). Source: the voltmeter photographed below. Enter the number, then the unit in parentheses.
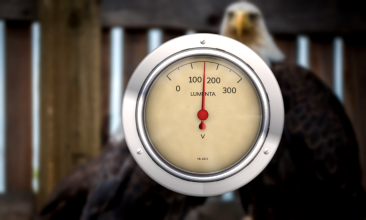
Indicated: 150 (V)
